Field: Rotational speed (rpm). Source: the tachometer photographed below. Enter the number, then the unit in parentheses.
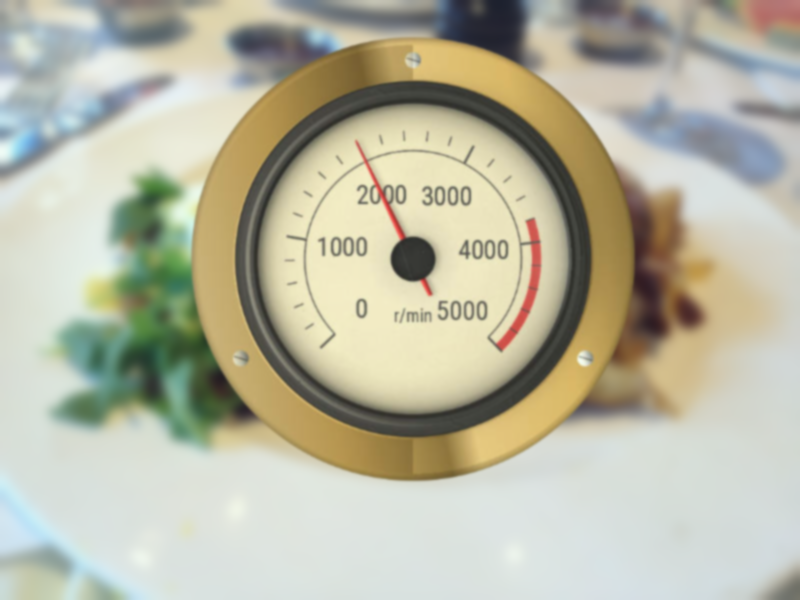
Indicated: 2000 (rpm)
